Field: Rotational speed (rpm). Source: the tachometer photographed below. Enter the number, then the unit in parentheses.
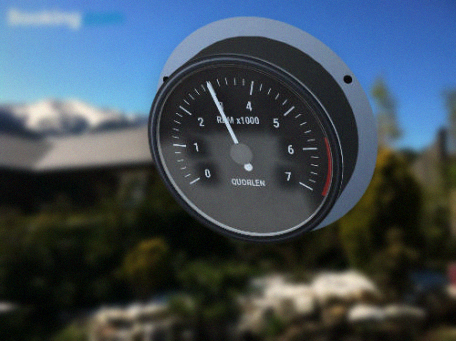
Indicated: 3000 (rpm)
